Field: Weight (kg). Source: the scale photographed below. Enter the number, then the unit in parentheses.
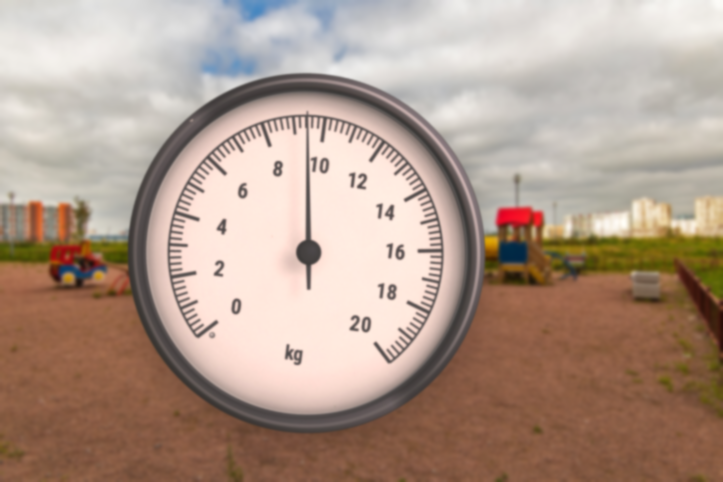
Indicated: 9.4 (kg)
